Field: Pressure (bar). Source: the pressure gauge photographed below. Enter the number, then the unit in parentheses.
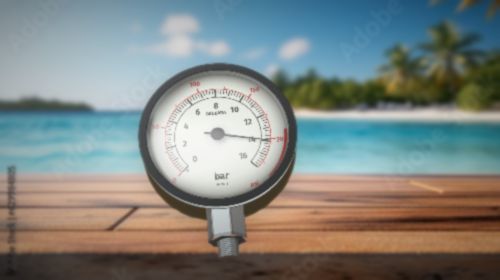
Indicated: 14 (bar)
